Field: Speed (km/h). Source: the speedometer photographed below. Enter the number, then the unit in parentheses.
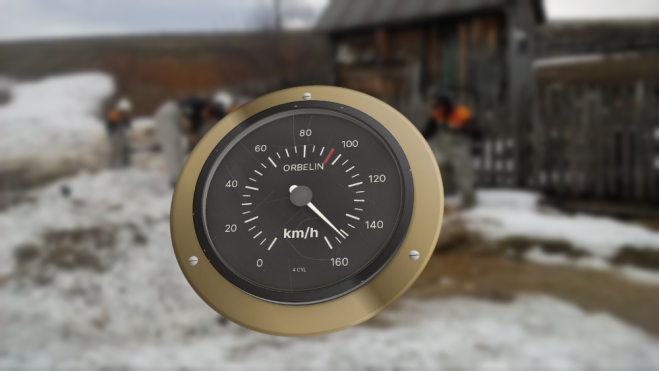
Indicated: 152.5 (km/h)
